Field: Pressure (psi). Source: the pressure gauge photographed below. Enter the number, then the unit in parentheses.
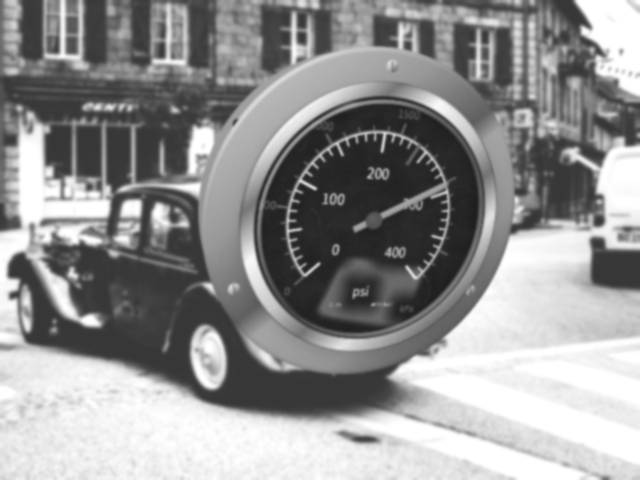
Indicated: 290 (psi)
